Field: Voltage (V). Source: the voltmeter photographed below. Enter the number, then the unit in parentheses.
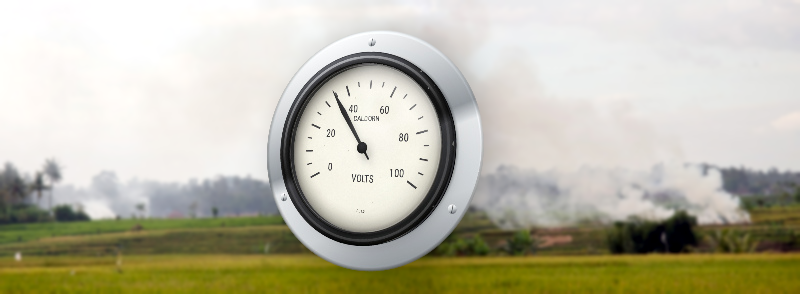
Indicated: 35 (V)
